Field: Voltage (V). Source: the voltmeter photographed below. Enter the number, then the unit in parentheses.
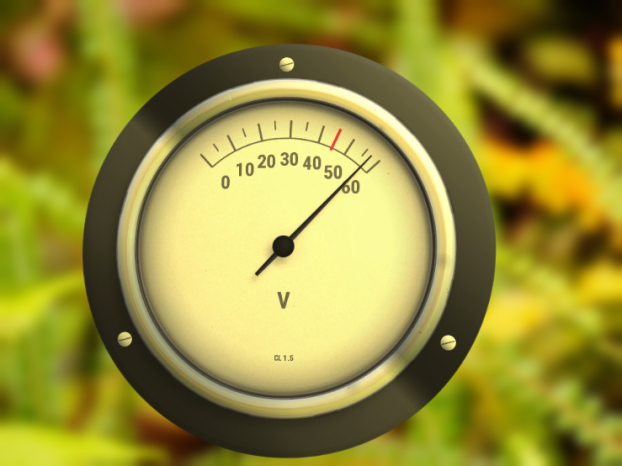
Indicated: 57.5 (V)
